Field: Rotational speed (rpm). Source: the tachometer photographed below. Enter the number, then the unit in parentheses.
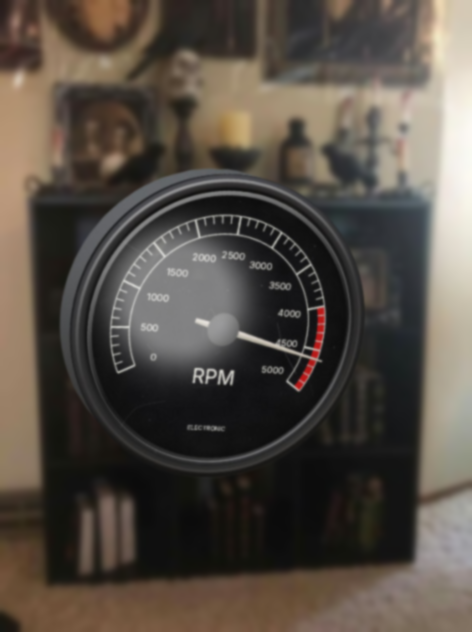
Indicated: 4600 (rpm)
